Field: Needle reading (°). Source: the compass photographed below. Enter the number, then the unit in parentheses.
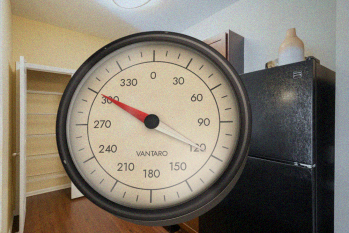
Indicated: 300 (°)
